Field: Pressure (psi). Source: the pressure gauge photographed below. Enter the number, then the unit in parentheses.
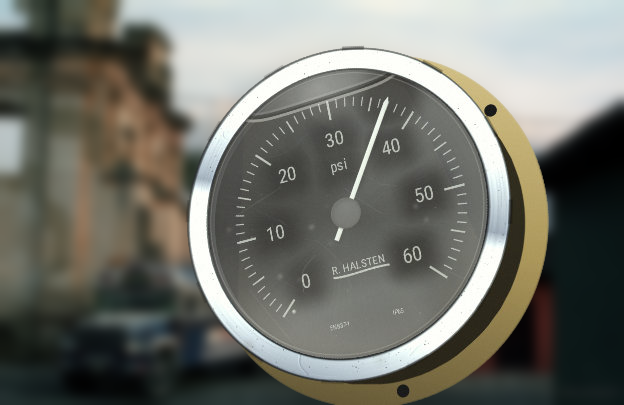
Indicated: 37 (psi)
